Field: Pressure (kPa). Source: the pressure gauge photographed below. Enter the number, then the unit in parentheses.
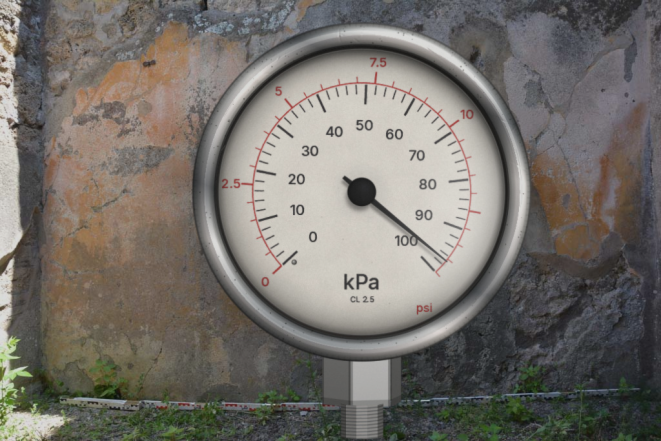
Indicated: 97 (kPa)
